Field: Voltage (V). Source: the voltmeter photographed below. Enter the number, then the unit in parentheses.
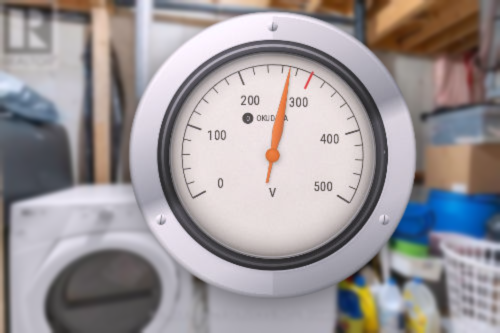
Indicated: 270 (V)
